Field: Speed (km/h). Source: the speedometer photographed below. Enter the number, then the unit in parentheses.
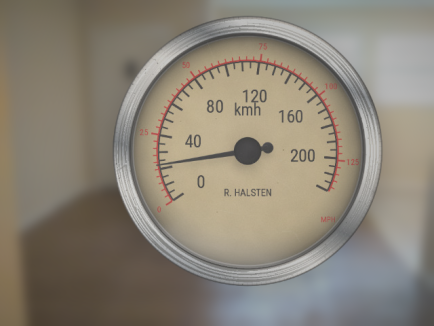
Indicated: 22.5 (km/h)
